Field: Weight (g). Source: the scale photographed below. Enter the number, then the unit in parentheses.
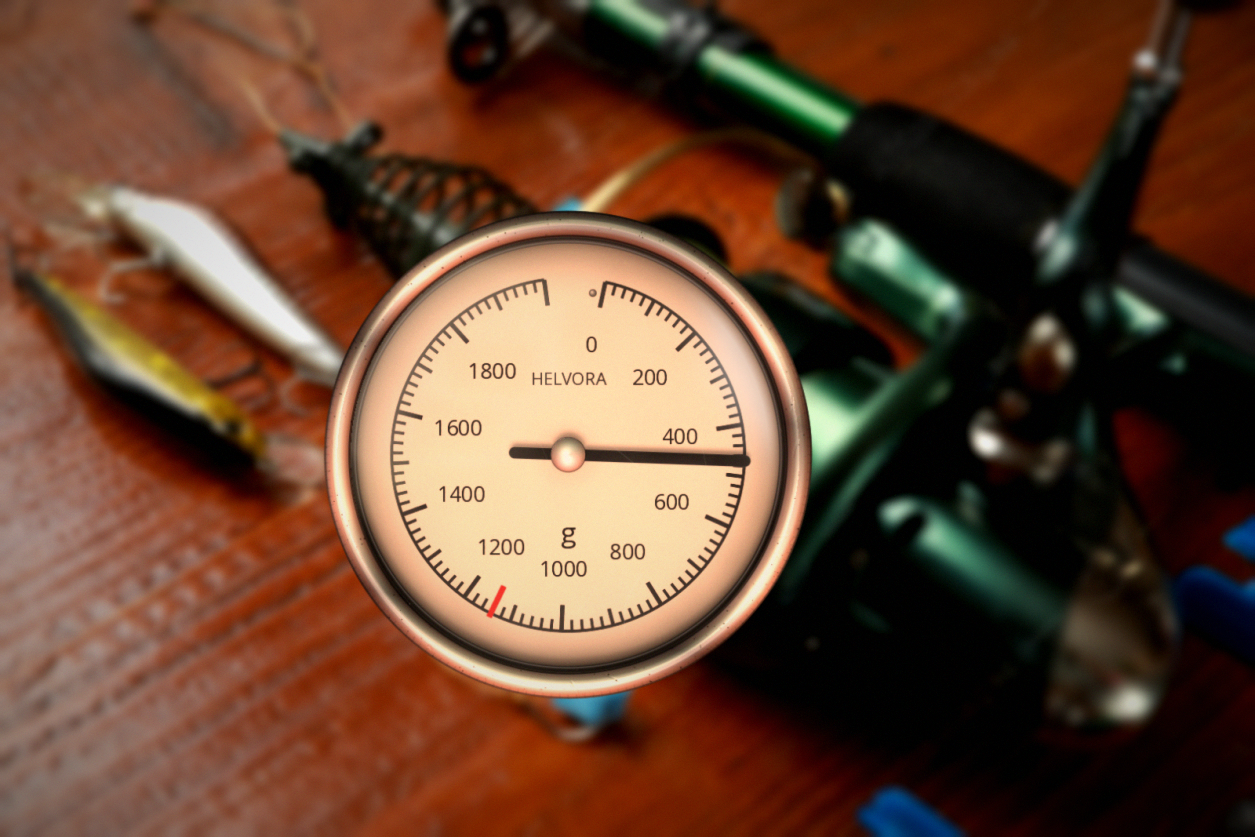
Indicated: 470 (g)
